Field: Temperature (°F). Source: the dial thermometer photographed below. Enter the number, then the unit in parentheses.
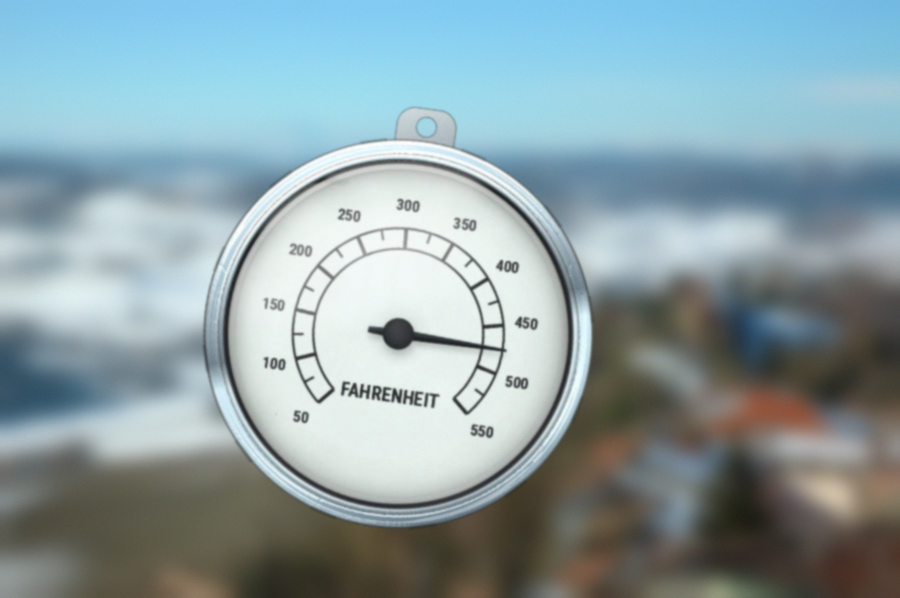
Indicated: 475 (°F)
